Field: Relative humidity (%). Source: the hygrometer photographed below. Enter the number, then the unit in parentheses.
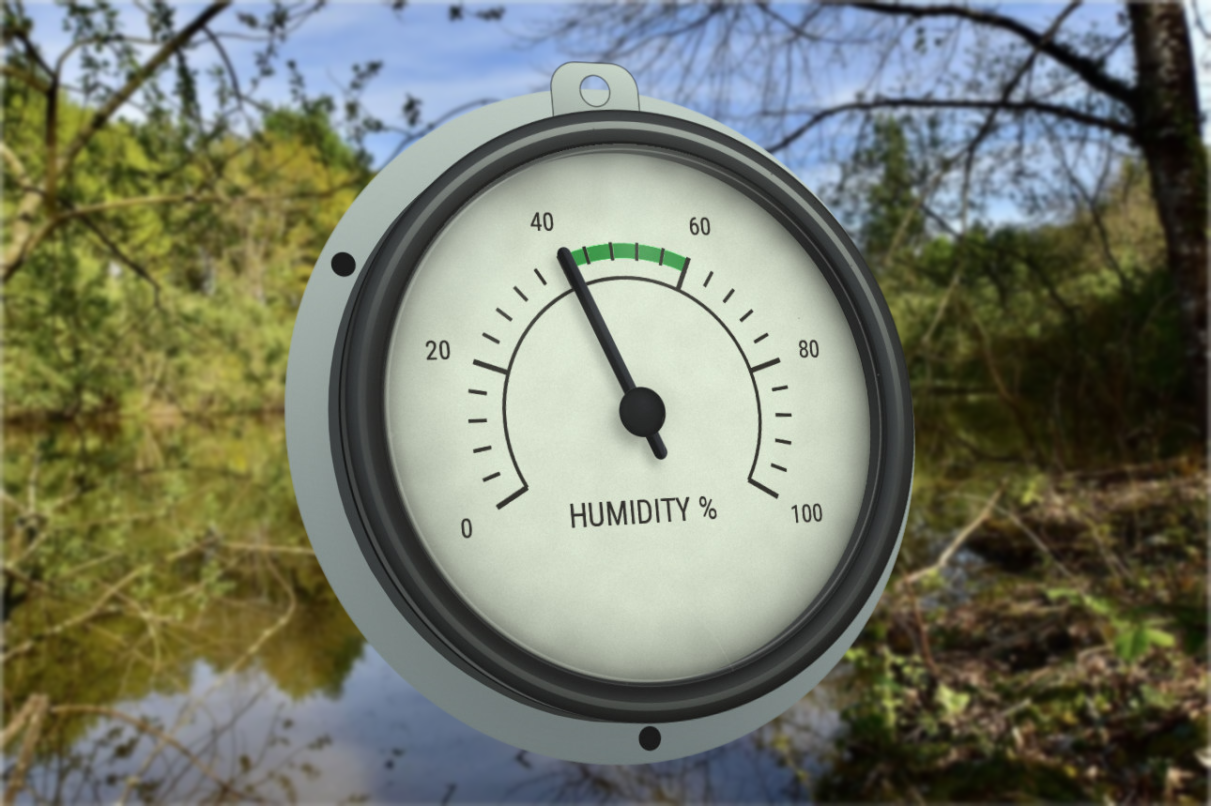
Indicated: 40 (%)
